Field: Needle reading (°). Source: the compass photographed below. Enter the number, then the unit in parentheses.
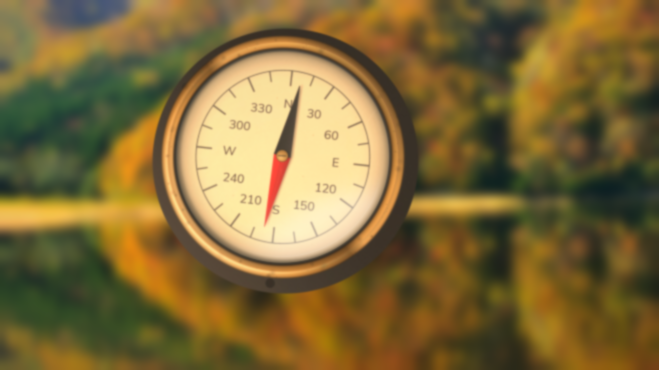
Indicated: 187.5 (°)
